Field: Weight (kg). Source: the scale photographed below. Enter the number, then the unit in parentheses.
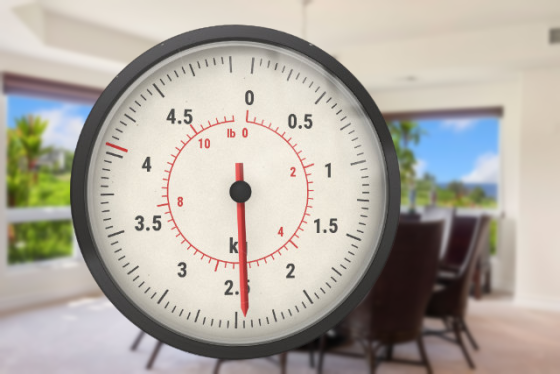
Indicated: 2.45 (kg)
